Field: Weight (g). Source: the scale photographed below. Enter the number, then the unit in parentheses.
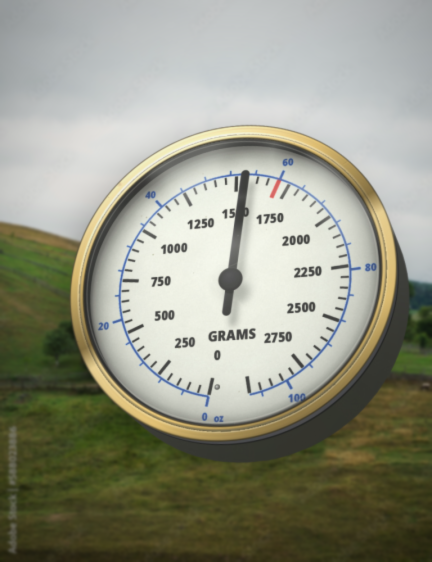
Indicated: 1550 (g)
